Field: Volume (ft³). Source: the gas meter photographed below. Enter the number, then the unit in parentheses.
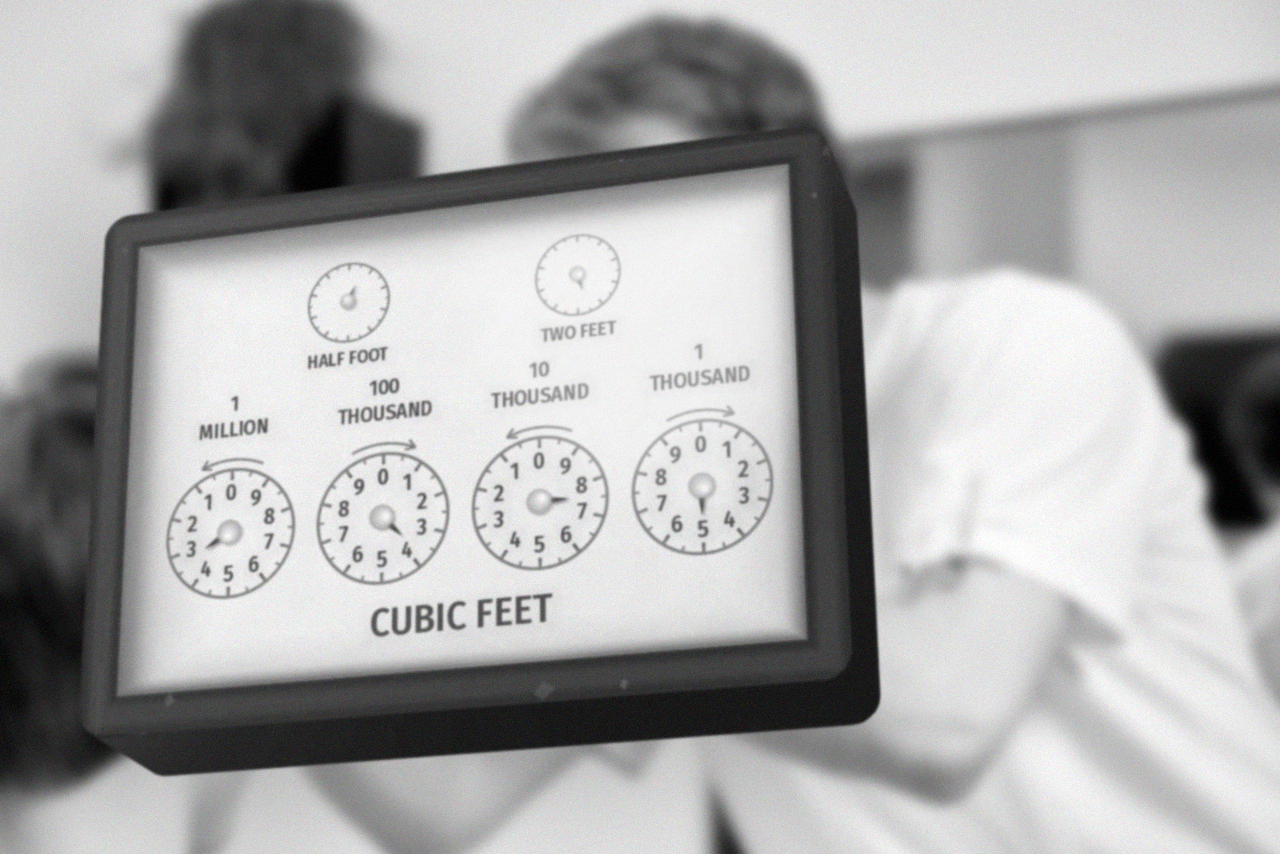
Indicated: 337500 (ft³)
